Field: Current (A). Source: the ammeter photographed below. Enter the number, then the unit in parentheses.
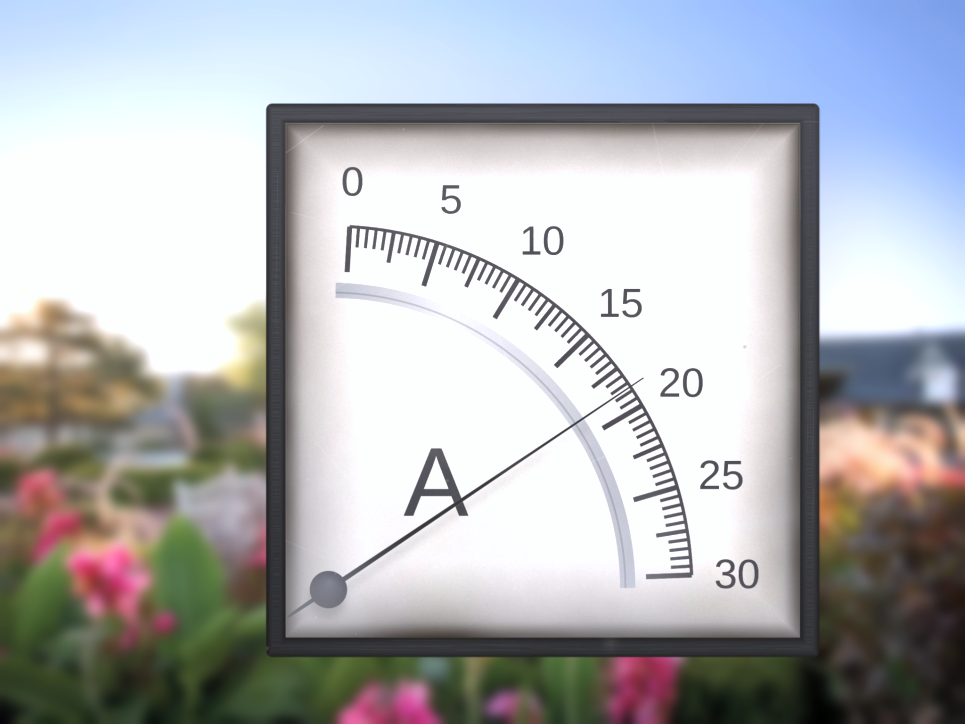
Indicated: 18.75 (A)
